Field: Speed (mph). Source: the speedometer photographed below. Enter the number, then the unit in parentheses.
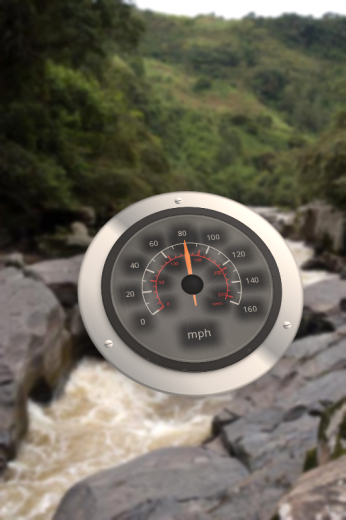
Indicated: 80 (mph)
